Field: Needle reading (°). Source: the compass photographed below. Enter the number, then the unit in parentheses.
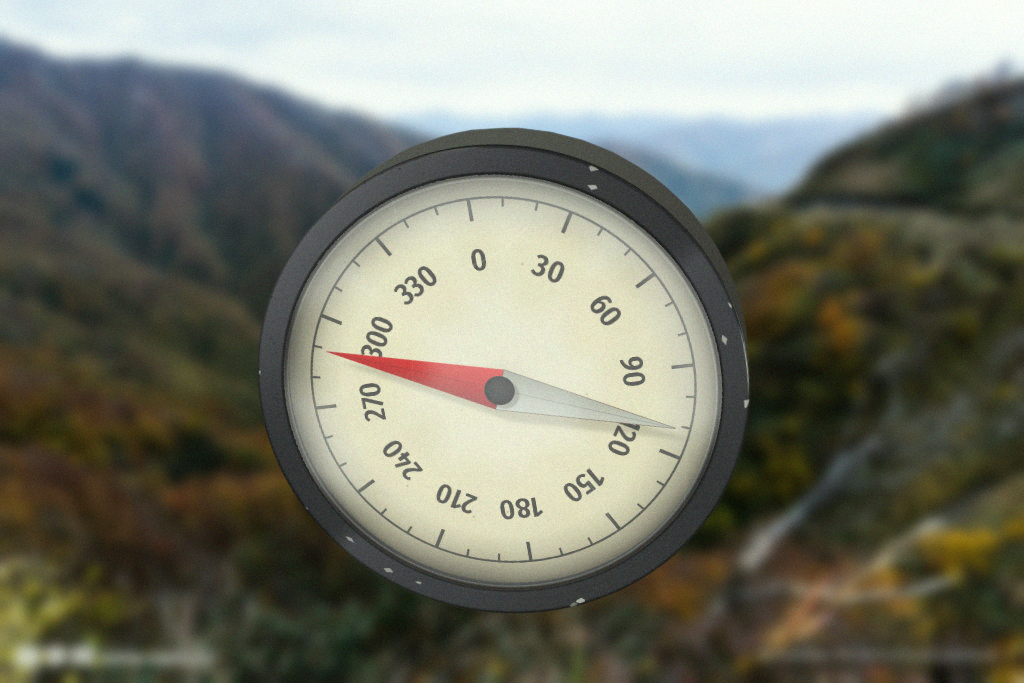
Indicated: 290 (°)
